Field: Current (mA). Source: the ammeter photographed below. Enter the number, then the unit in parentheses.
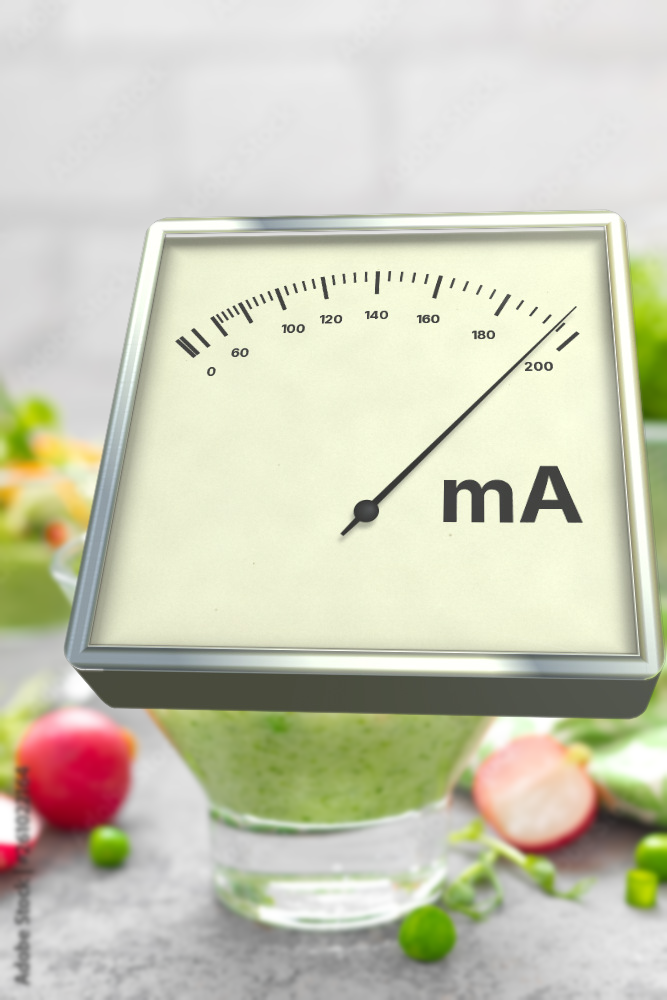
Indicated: 196 (mA)
